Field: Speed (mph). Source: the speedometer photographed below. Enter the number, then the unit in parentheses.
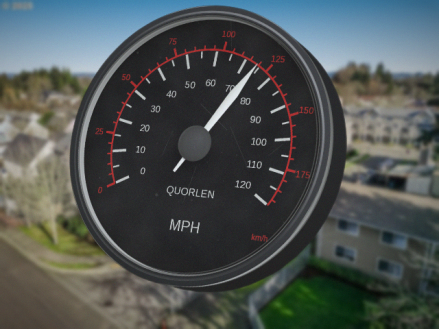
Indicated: 75 (mph)
